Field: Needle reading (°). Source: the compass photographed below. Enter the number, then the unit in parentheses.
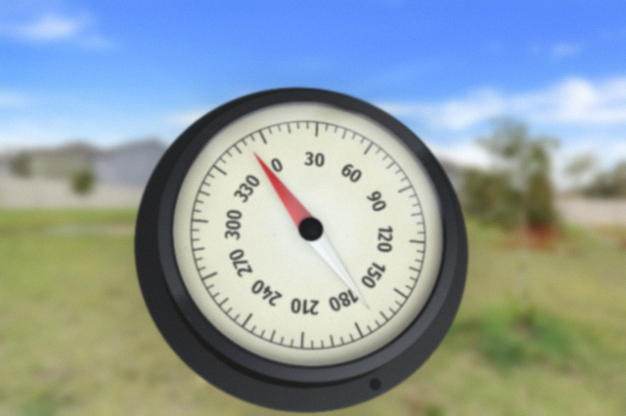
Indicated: 350 (°)
